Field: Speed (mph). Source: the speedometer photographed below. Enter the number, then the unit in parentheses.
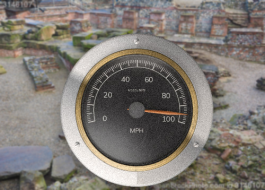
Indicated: 95 (mph)
